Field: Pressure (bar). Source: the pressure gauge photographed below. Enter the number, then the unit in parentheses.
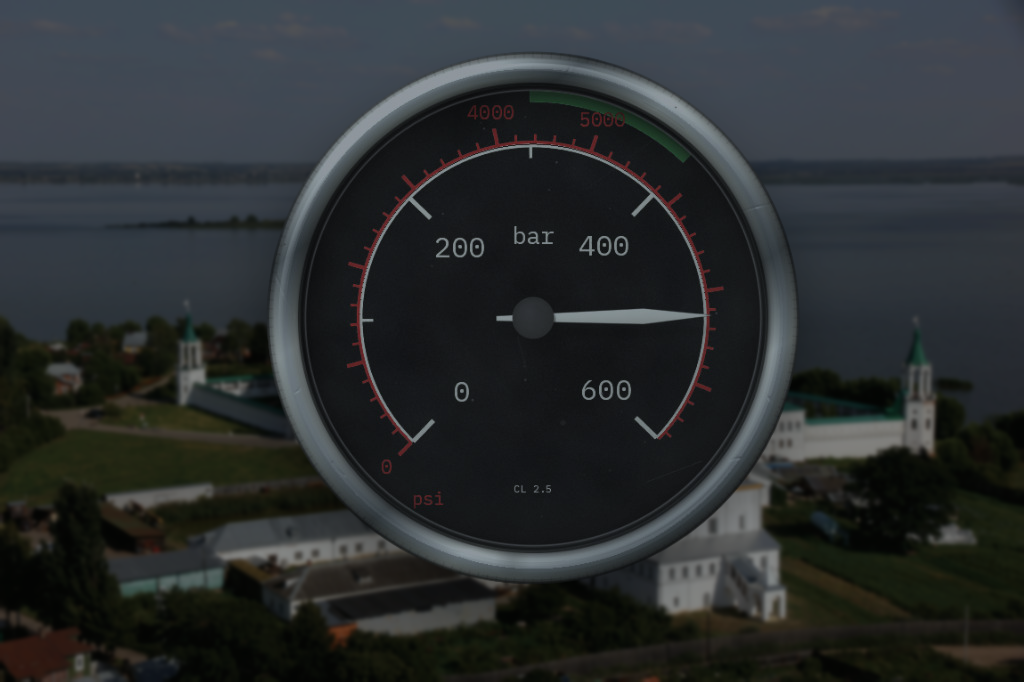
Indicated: 500 (bar)
